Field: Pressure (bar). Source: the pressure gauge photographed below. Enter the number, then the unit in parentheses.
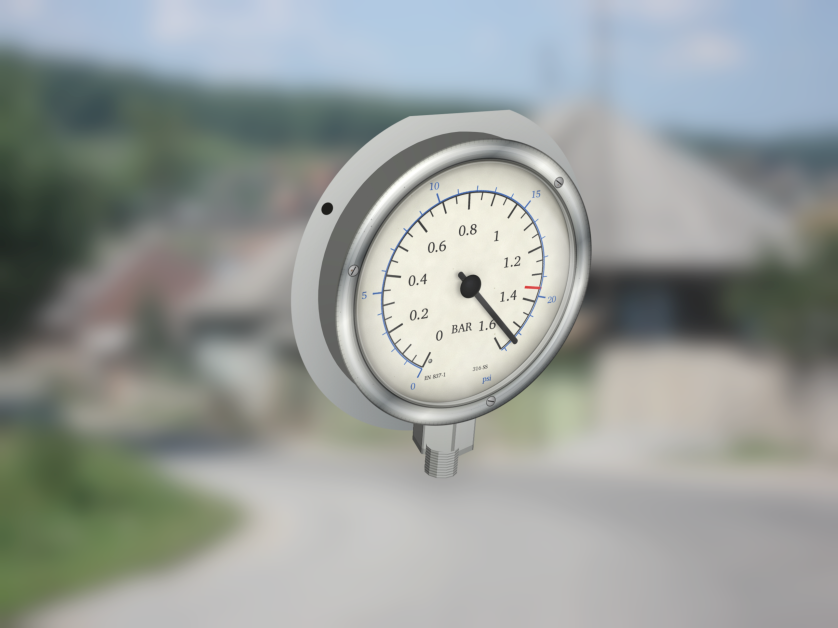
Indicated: 1.55 (bar)
